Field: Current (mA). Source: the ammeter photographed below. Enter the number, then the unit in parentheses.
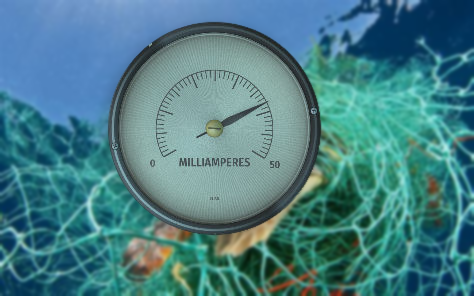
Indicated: 38 (mA)
